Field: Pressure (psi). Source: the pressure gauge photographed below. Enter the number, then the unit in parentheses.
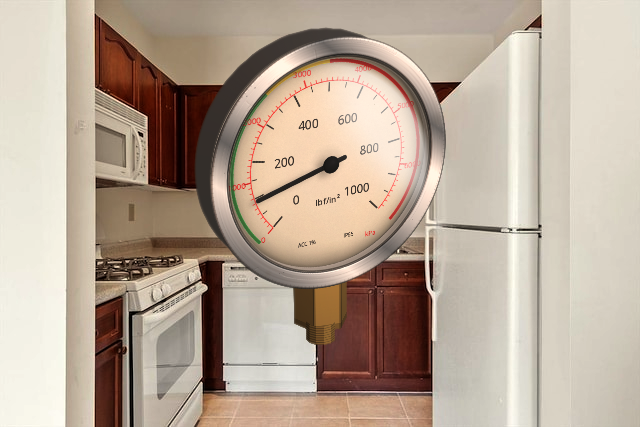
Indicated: 100 (psi)
